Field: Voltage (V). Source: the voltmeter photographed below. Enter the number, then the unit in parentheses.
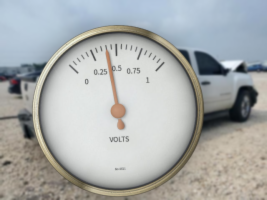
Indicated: 0.4 (V)
